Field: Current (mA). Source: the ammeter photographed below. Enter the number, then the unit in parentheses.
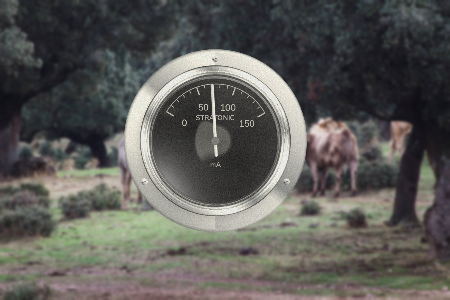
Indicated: 70 (mA)
